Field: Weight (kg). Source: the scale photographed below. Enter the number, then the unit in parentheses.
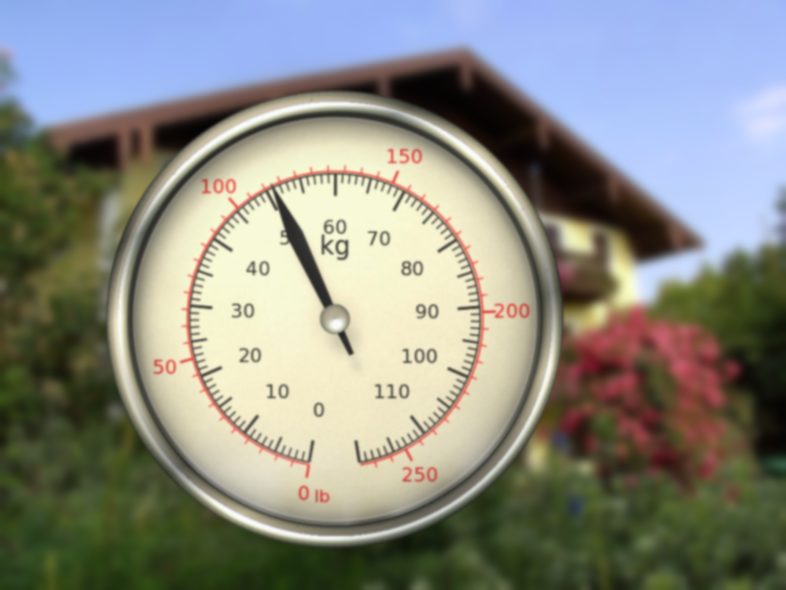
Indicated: 51 (kg)
